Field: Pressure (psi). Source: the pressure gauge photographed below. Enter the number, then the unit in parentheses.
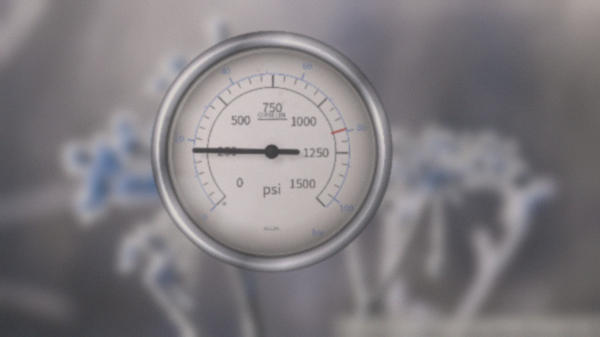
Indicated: 250 (psi)
